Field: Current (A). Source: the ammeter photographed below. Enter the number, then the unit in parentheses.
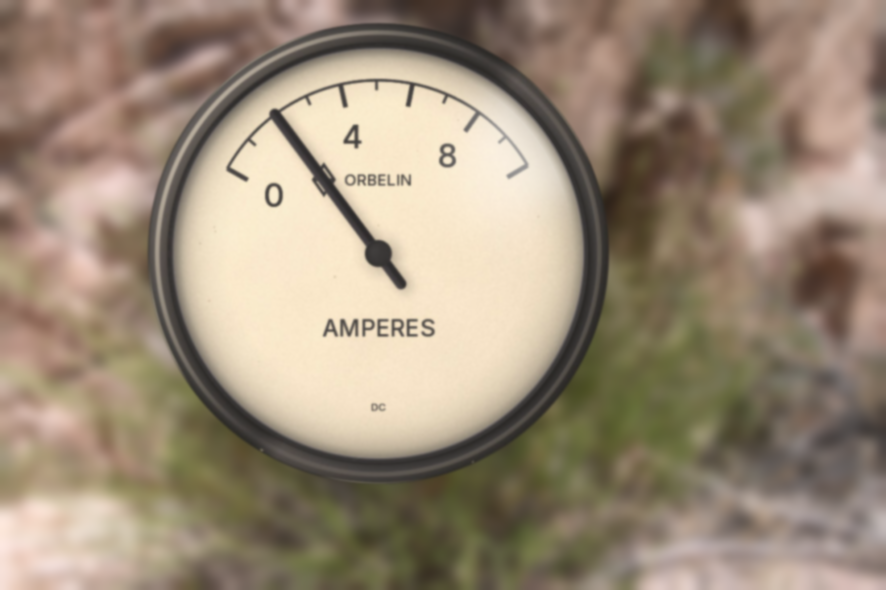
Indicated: 2 (A)
